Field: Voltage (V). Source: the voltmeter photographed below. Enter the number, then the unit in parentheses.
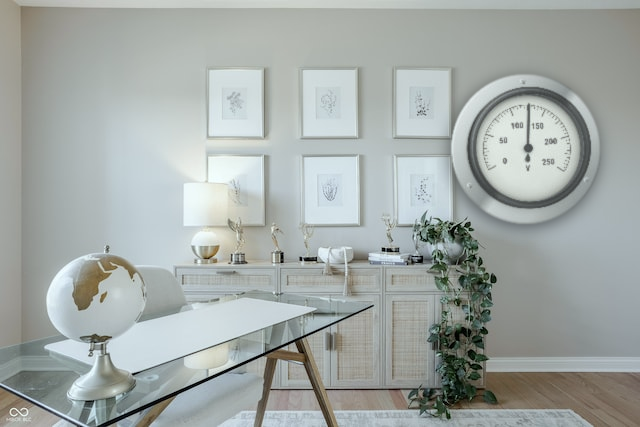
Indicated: 125 (V)
